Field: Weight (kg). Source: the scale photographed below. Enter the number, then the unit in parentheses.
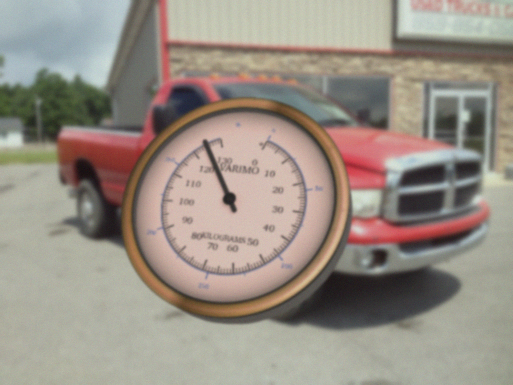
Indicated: 125 (kg)
